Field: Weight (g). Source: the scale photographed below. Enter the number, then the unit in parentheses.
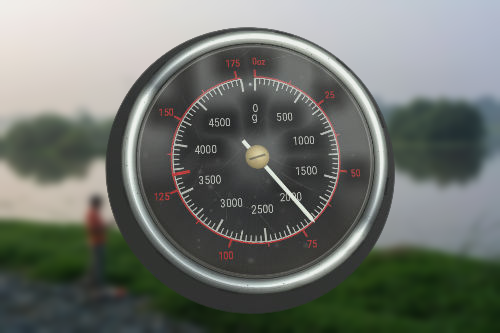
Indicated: 2000 (g)
